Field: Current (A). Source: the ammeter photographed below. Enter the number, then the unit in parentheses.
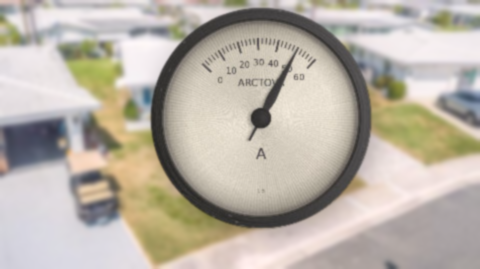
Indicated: 50 (A)
